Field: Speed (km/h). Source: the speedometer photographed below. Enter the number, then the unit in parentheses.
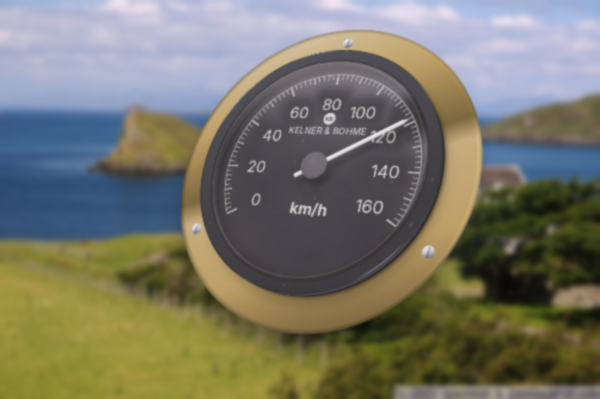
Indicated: 120 (km/h)
